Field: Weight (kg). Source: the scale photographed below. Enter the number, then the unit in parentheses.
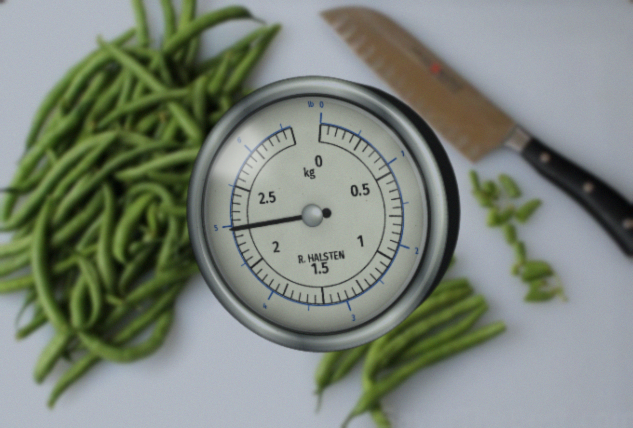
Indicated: 2.25 (kg)
